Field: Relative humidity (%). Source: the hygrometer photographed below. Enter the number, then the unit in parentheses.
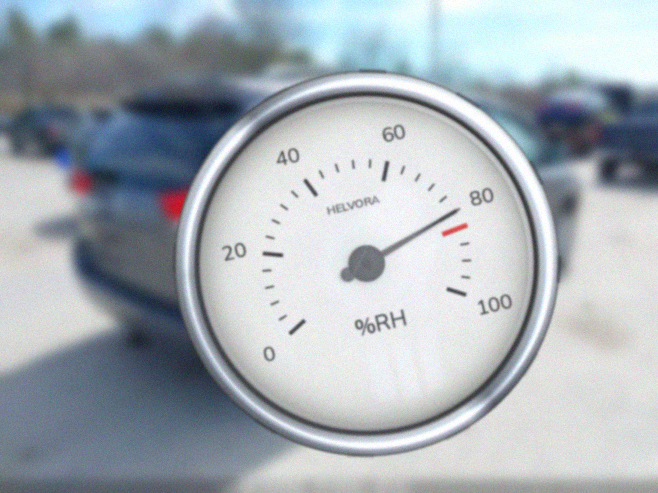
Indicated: 80 (%)
